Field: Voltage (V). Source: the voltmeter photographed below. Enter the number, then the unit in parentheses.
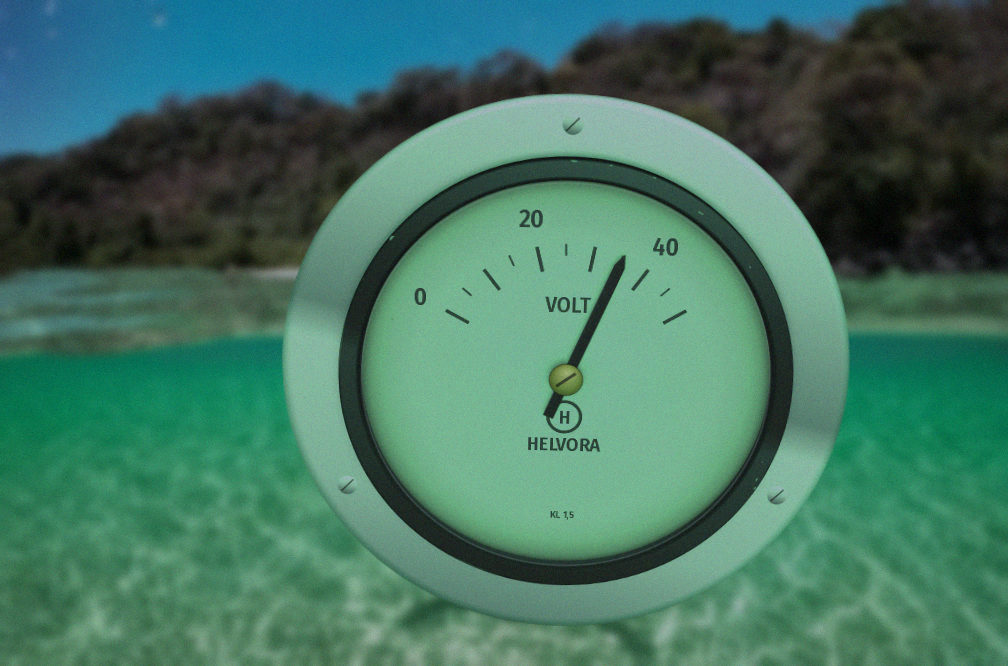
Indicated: 35 (V)
